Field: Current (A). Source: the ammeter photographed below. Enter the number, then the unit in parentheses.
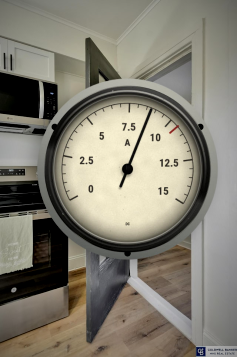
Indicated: 8.75 (A)
